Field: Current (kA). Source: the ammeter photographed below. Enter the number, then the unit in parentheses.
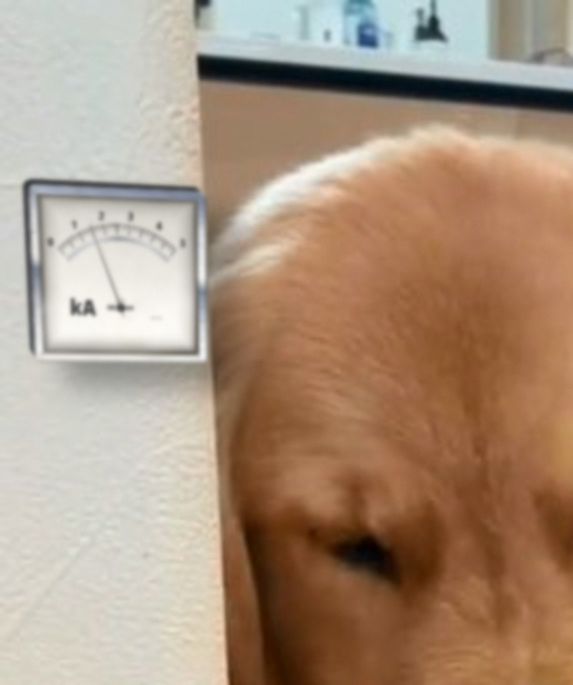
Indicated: 1.5 (kA)
